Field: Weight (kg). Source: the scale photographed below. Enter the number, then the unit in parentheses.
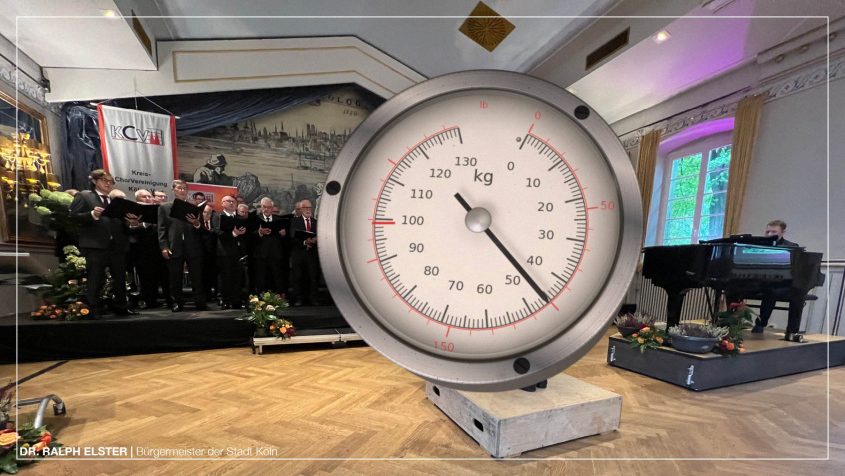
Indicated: 46 (kg)
